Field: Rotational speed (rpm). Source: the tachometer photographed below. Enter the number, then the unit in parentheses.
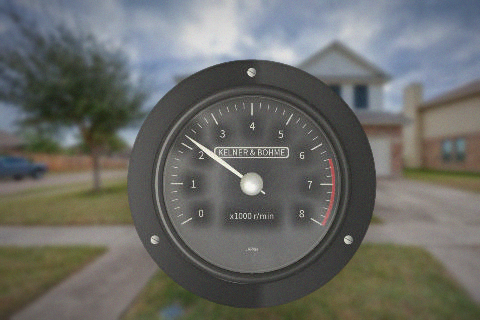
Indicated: 2200 (rpm)
